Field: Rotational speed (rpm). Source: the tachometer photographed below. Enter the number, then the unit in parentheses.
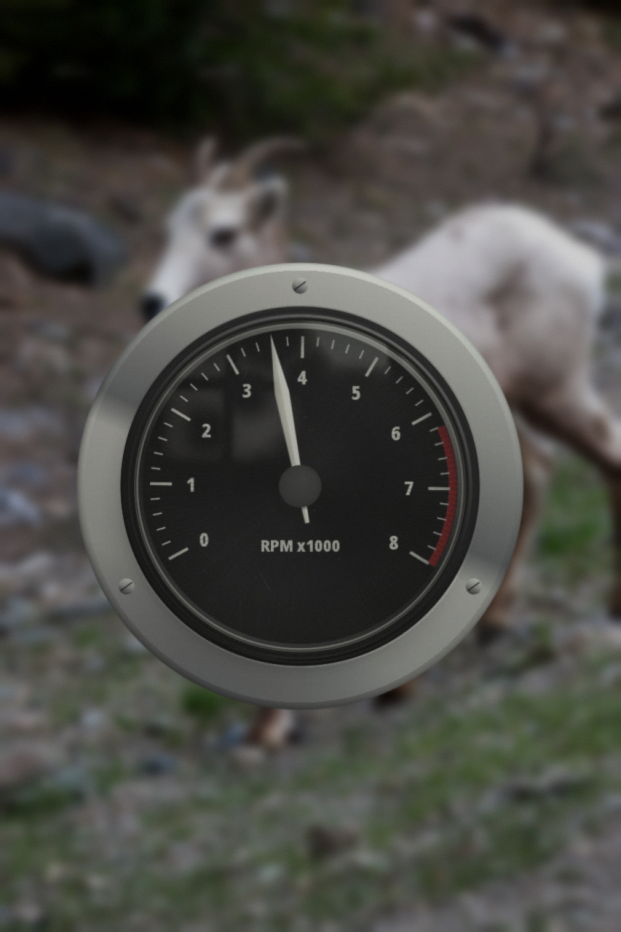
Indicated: 3600 (rpm)
